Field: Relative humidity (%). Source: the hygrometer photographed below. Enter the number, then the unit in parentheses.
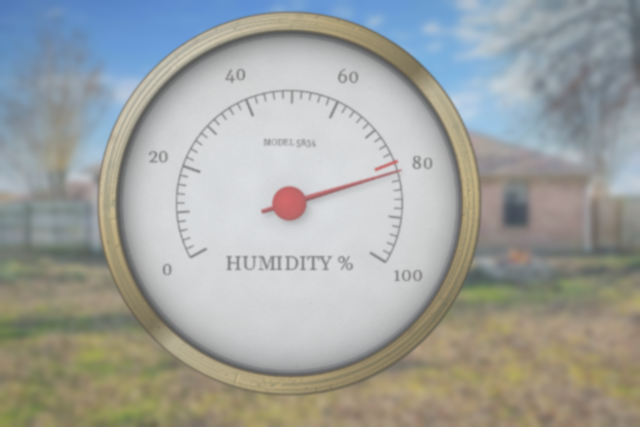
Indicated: 80 (%)
